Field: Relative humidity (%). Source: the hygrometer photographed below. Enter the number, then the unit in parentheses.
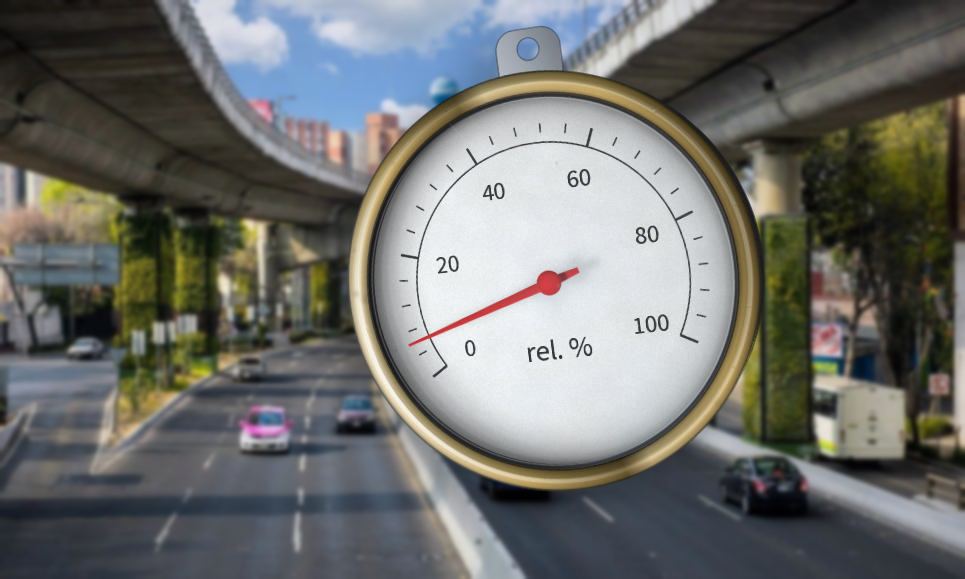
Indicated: 6 (%)
